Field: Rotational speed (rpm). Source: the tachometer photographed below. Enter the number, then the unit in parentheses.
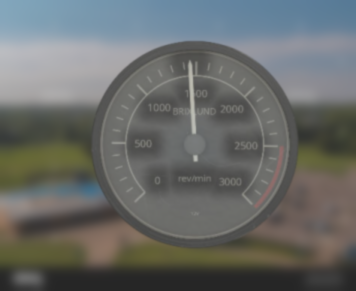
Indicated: 1450 (rpm)
